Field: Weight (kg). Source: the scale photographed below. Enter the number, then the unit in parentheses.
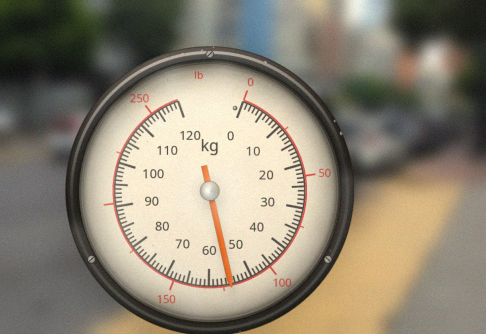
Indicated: 55 (kg)
